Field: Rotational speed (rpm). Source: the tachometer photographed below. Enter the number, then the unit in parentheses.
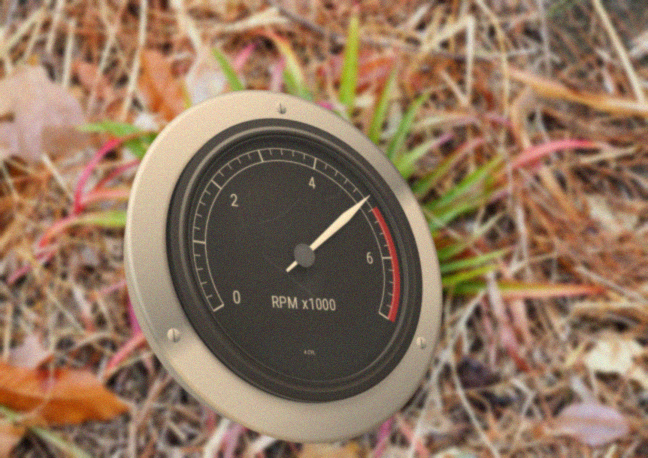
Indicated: 5000 (rpm)
